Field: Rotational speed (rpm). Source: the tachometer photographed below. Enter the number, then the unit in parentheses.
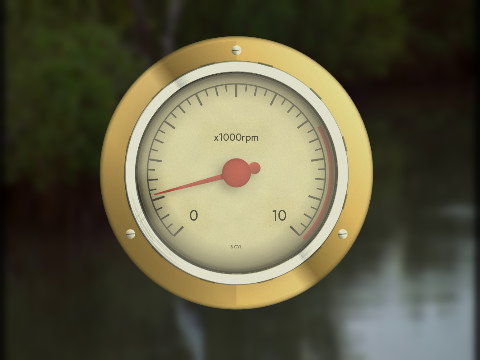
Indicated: 1125 (rpm)
